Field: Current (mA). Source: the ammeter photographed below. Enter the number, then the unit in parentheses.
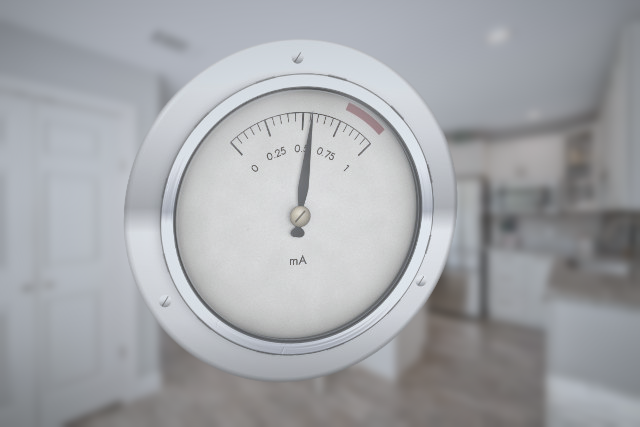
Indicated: 0.55 (mA)
